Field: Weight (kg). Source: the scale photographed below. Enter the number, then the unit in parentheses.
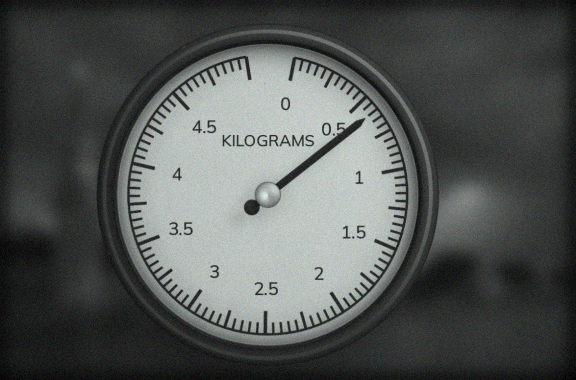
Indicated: 0.6 (kg)
